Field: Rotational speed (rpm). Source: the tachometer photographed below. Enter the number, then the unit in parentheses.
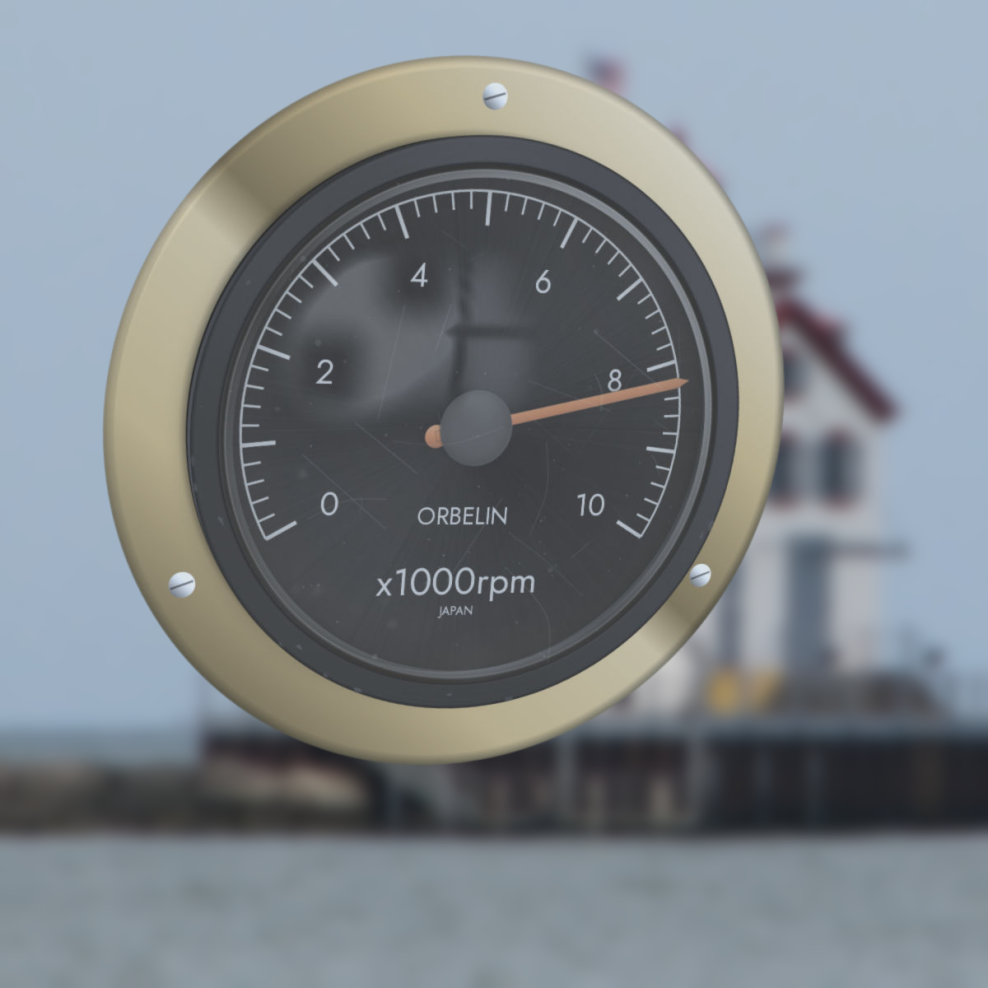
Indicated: 8200 (rpm)
